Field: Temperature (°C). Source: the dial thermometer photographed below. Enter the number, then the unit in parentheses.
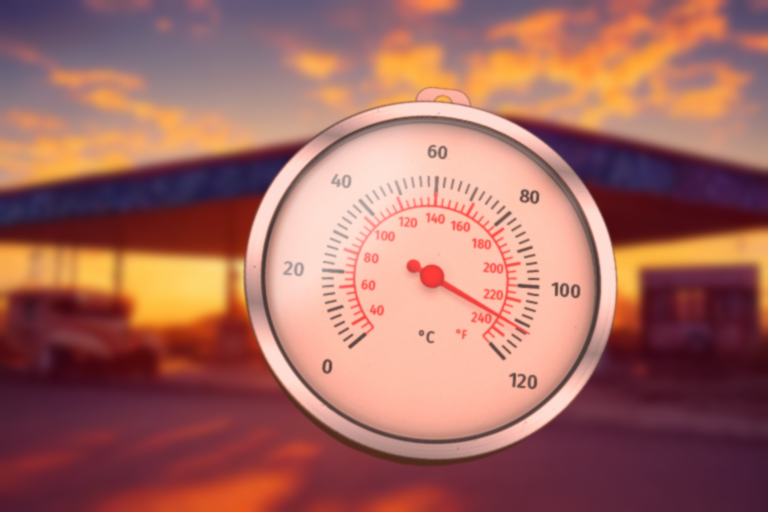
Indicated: 112 (°C)
